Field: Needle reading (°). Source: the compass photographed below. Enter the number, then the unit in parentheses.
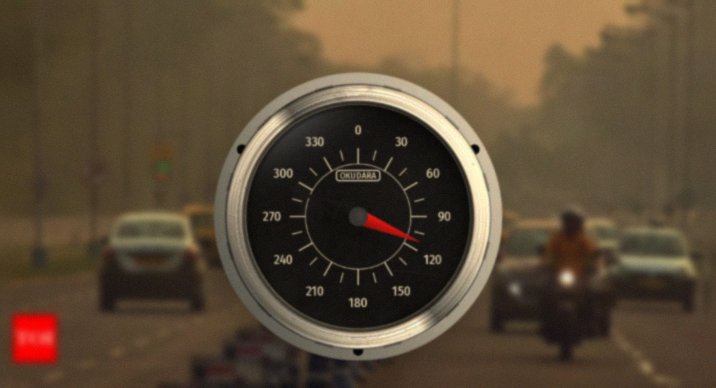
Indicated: 112.5 (°)
